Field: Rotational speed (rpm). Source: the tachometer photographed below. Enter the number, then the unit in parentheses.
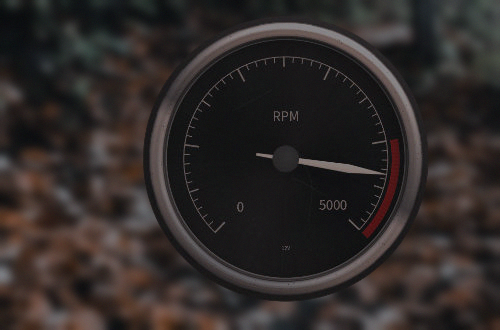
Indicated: 4350 (rpm)
